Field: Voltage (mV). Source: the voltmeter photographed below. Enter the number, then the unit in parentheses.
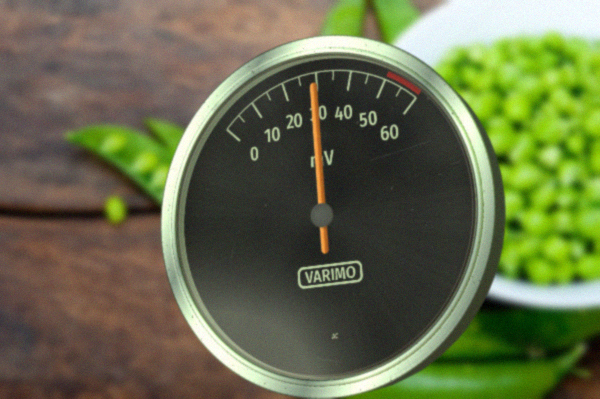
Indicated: 30 (mV)
